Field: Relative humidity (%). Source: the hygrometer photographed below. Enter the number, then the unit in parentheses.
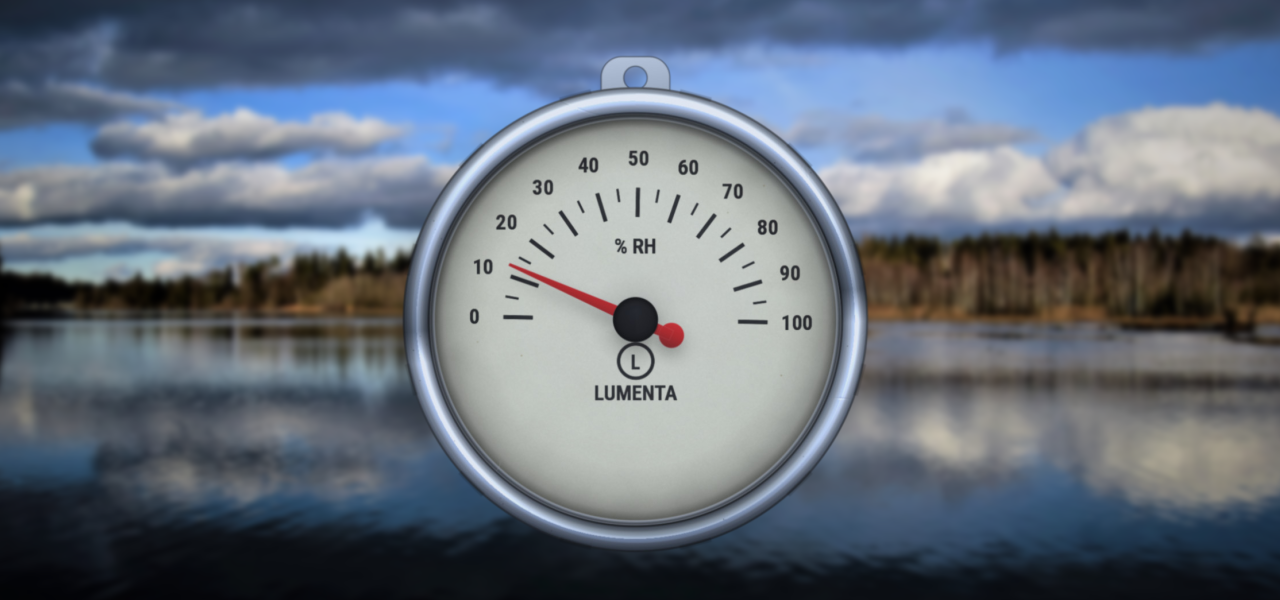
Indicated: 12.5 (%)
